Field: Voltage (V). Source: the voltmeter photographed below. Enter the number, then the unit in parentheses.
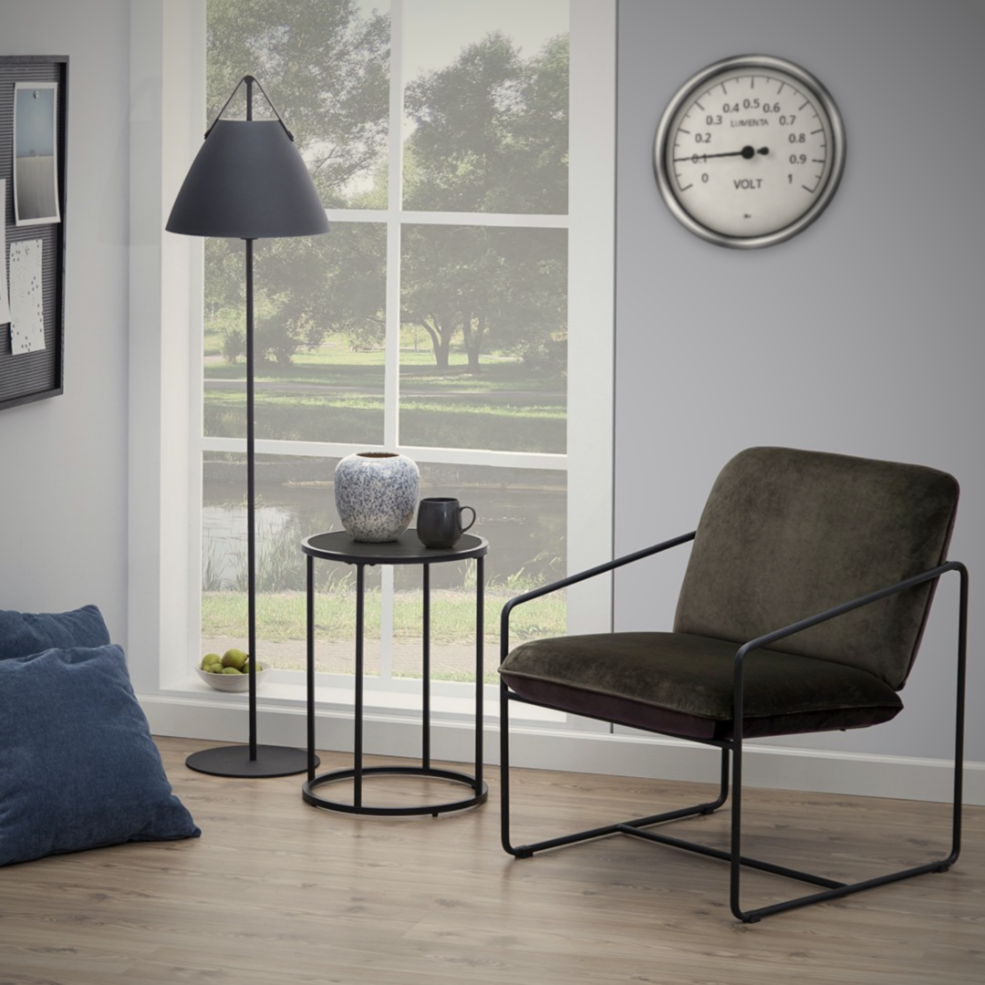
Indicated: 0.1 (V)
